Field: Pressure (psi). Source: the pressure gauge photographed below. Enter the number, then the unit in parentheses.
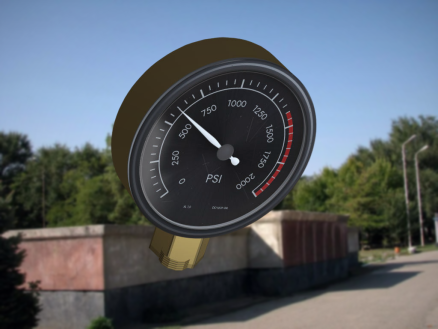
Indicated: 600 (psi)
